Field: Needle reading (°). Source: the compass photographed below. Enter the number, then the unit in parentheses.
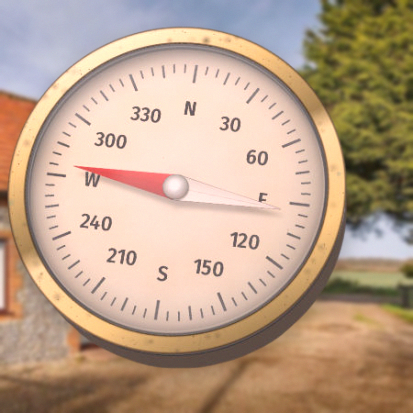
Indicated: 275 (°)
